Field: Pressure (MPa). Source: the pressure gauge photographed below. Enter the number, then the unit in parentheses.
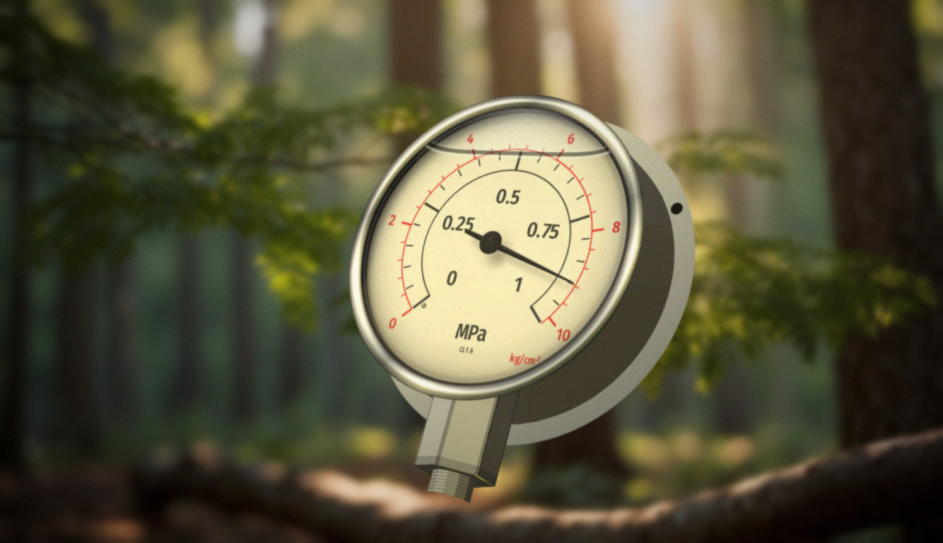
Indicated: 0.9 (MPa)
